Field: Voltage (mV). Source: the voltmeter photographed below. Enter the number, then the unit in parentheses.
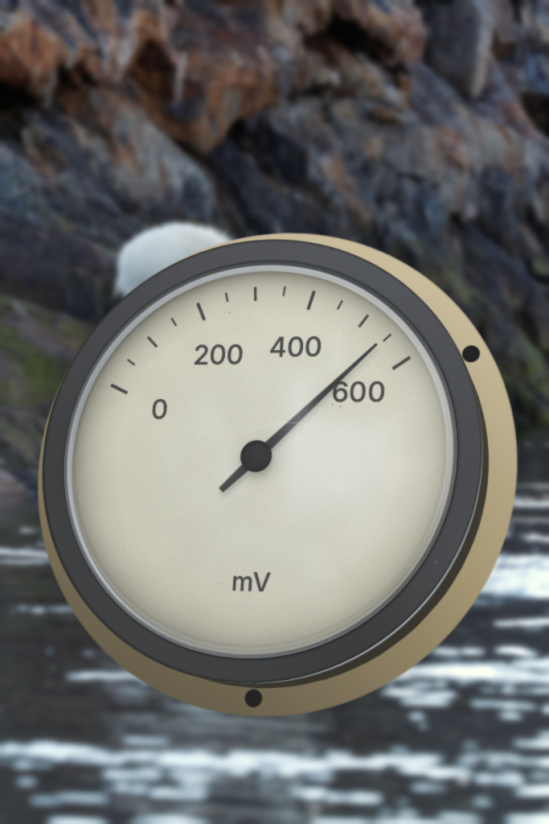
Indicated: 550 (mV)
